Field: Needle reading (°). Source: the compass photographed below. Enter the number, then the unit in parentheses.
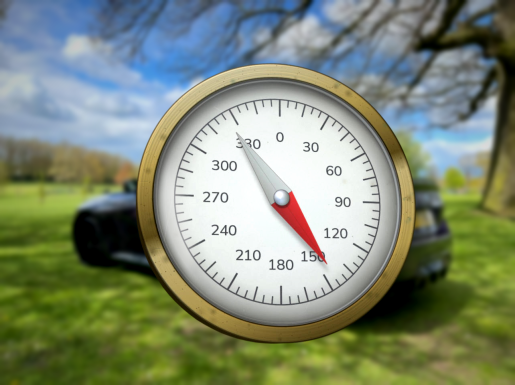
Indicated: 145 (°)
